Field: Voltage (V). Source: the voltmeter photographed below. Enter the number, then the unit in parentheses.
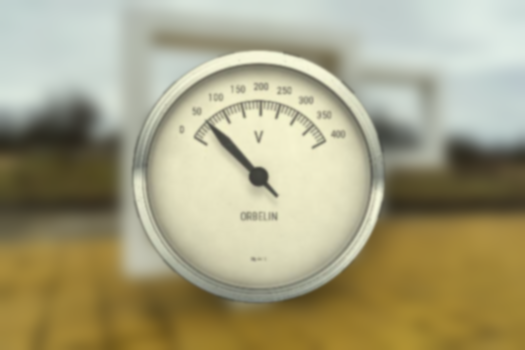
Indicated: 50 (V)
